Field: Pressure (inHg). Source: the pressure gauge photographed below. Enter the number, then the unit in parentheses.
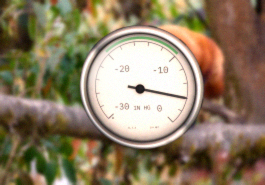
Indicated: -4 (inHg)
